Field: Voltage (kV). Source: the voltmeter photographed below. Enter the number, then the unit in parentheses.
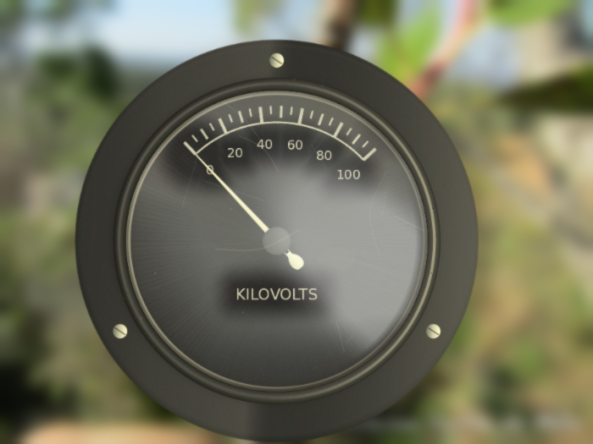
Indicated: 0 (kV)
